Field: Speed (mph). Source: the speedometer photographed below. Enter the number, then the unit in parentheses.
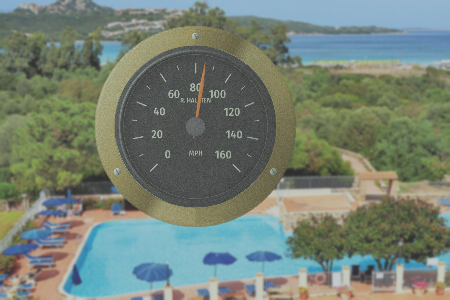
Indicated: 85 (mph)
